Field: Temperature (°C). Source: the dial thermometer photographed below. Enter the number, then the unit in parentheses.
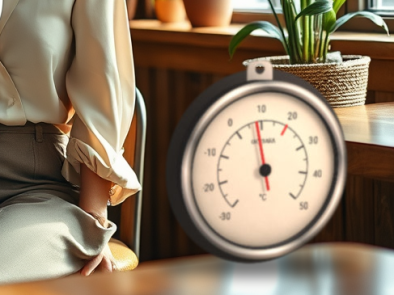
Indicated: 7.5 (°C)
